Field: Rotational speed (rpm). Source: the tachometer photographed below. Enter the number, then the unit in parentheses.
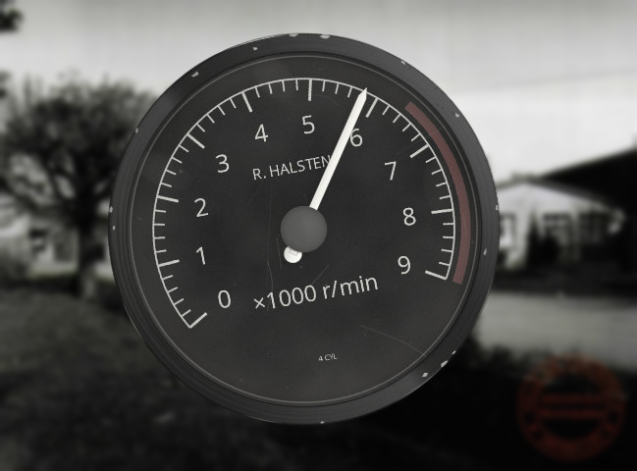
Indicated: 5800 (rpm)
